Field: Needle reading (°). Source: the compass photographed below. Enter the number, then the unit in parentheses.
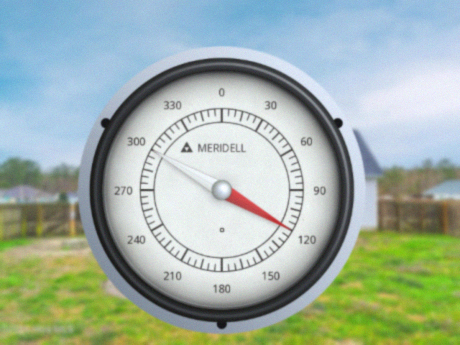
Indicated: 120 (°)
